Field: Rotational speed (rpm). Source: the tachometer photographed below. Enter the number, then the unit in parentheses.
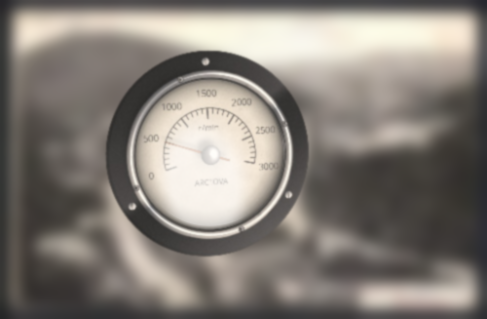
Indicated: 500 (rpm)
